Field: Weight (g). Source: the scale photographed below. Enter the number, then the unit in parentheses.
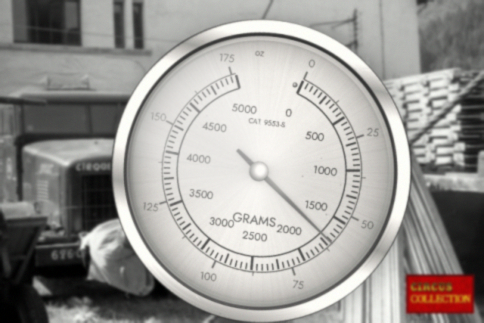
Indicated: 1700 (g)
